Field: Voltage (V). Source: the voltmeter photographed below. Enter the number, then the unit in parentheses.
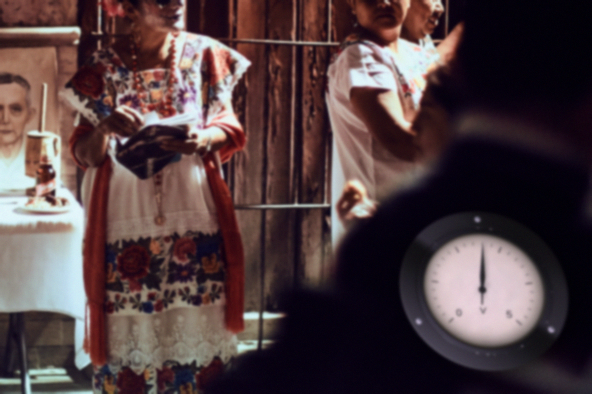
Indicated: 2.6 (V)
